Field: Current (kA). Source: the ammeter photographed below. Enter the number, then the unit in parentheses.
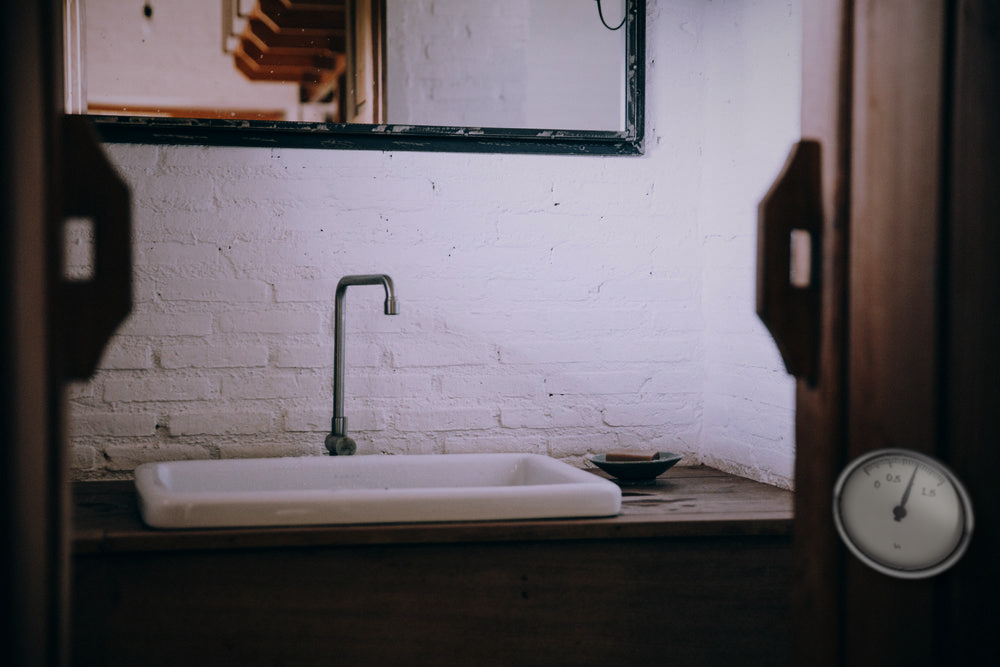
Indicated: 1 (kA)
